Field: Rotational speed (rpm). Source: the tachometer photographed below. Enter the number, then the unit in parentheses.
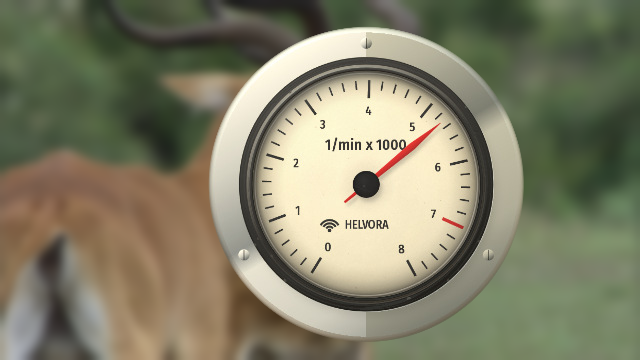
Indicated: 5300 (rpm)
